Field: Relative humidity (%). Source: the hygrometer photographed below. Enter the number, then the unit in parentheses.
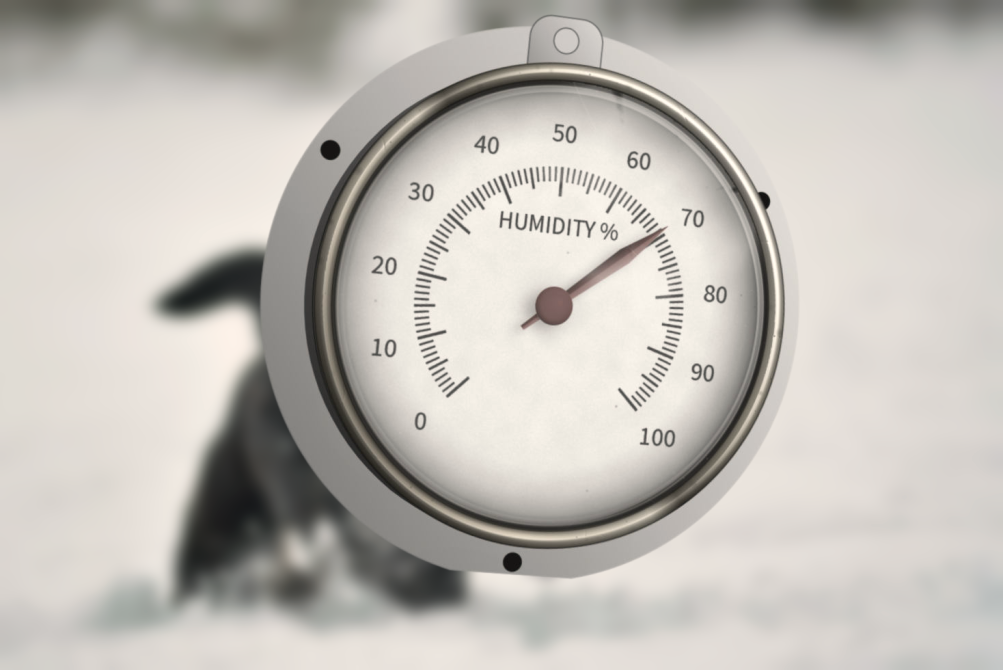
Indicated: 69 (%)
